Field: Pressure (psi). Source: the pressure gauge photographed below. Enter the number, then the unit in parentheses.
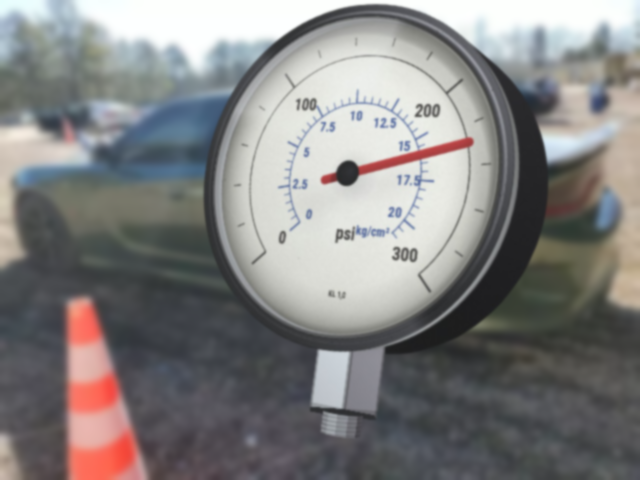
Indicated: 230 (psi)
